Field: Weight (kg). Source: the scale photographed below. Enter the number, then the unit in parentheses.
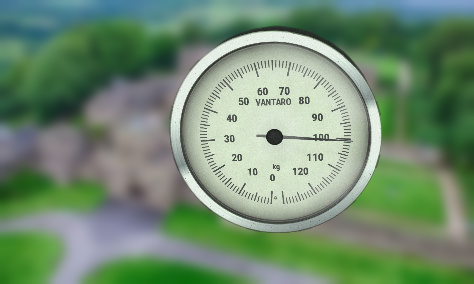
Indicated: 100 (kg)
